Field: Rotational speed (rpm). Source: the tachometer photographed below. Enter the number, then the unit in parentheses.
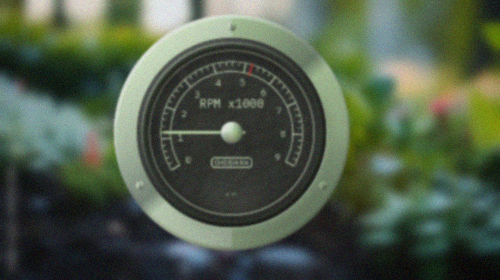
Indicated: 1200 (rpm)
